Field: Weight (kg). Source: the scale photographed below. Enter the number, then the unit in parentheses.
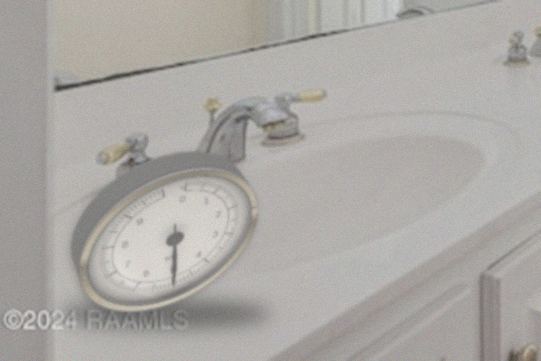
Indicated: 5 (kg)
